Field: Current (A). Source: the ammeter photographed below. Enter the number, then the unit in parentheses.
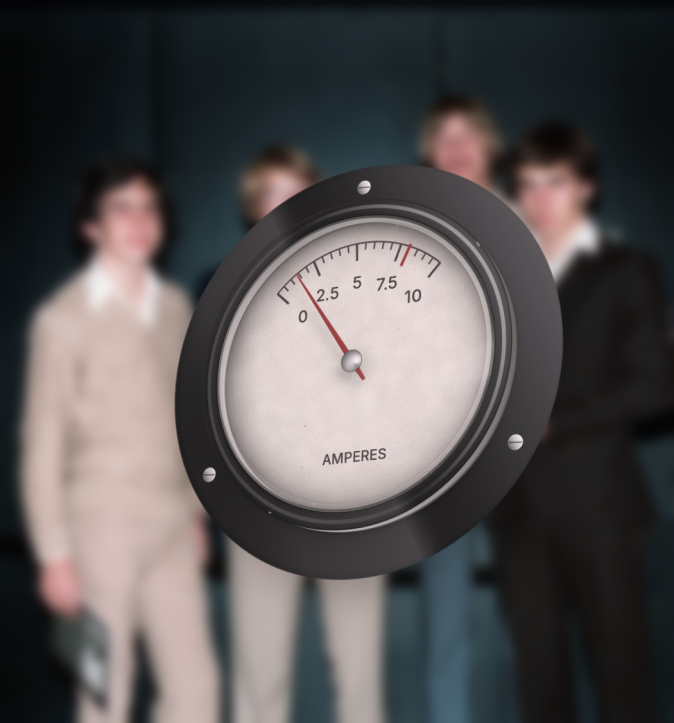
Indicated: 1.5 (A)
